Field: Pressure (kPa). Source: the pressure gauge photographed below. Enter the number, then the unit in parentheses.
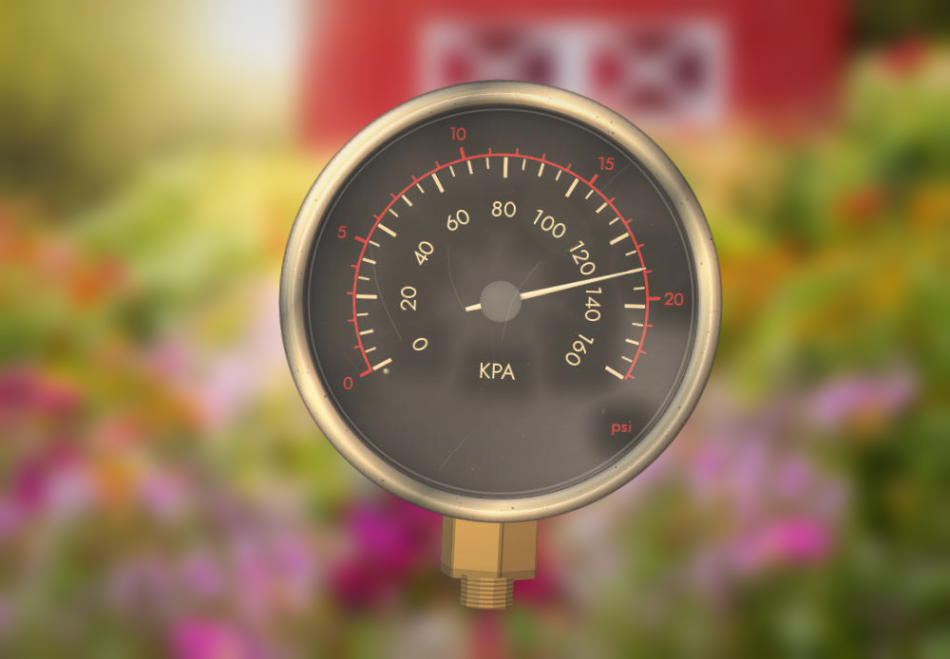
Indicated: 130 (kPa)
